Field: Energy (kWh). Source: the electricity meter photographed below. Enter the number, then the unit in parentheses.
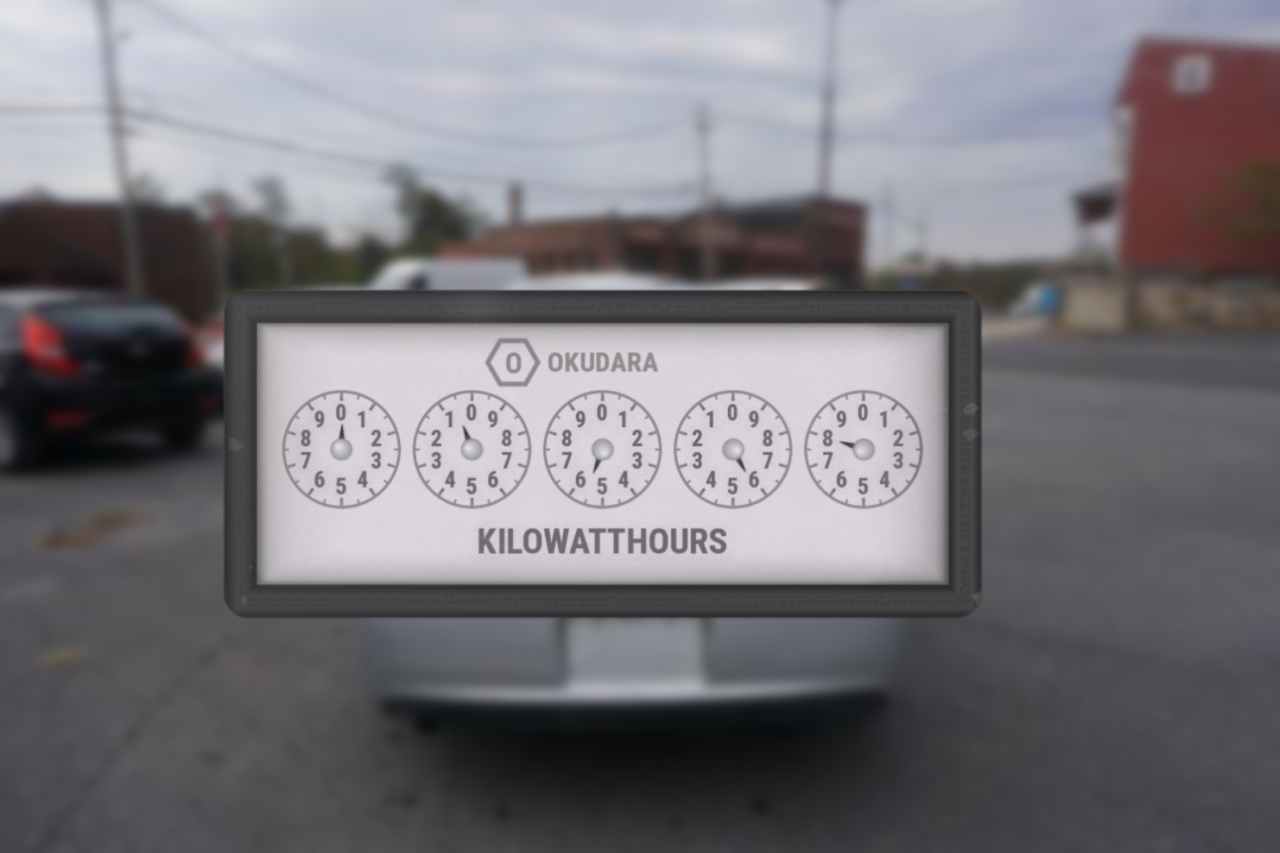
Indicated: 558 (kWh)
